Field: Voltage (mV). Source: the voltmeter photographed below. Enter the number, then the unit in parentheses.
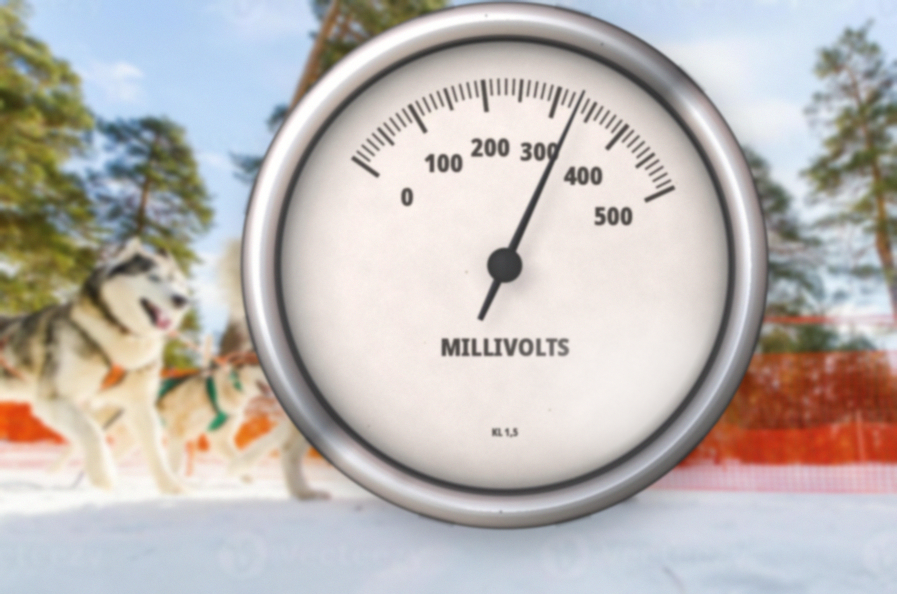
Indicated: 330 (mV)
